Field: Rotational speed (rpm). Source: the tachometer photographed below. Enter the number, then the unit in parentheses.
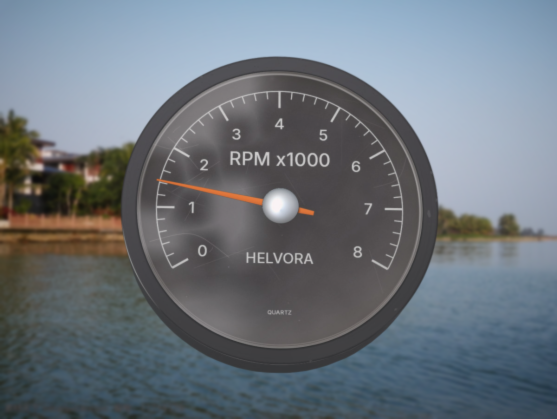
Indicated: 1400 (rpm)
